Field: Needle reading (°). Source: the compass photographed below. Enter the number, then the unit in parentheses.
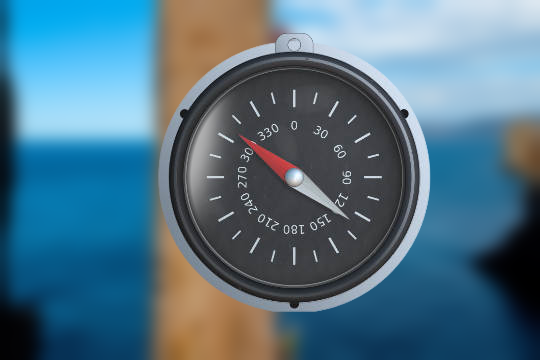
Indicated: 307.5 (°)
